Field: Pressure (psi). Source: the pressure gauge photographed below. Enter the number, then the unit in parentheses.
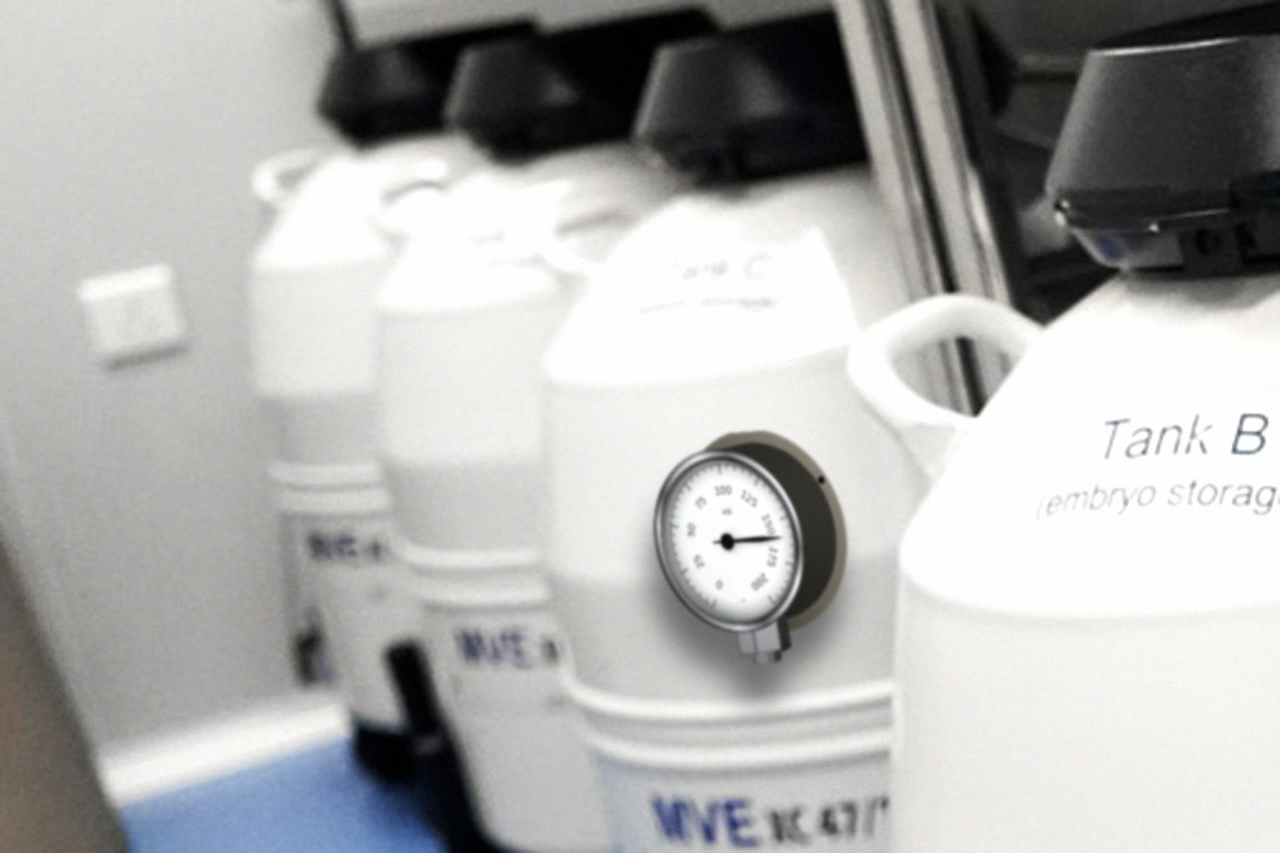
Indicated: 160 (psi)
